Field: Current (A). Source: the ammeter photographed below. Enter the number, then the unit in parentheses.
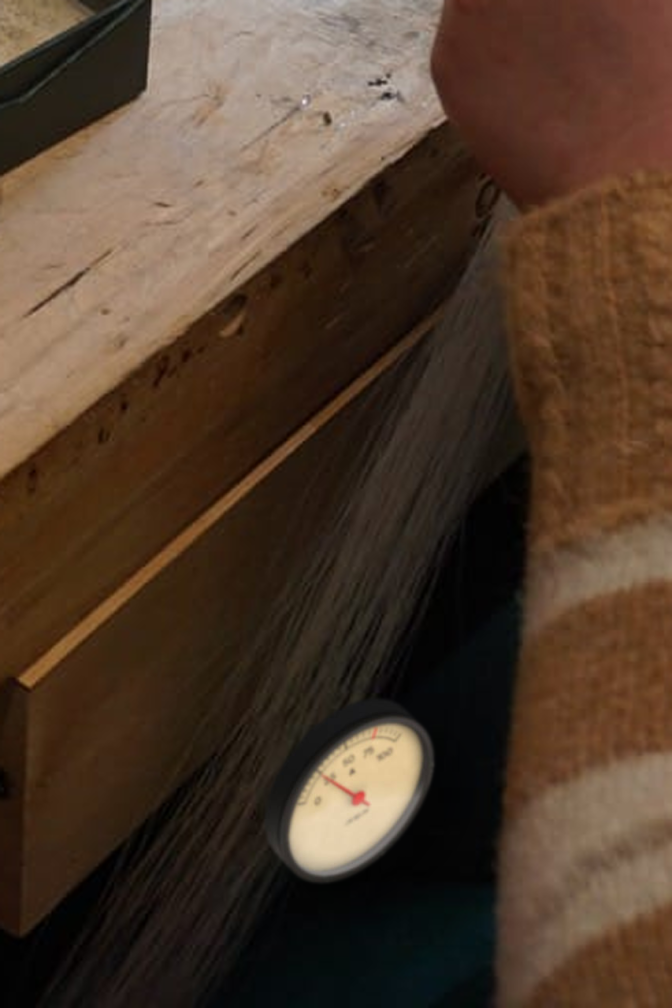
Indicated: 25 (A)
